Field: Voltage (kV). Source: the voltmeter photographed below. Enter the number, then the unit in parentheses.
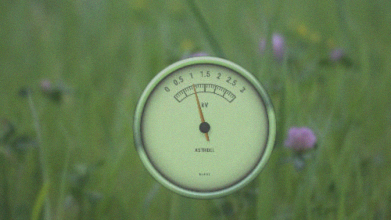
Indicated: 1 (kV)
